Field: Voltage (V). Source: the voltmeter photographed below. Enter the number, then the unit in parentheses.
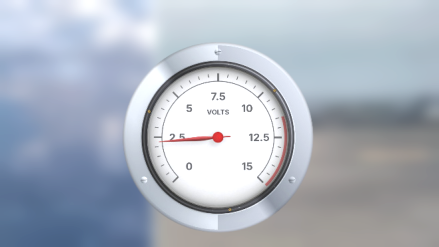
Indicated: 2.25 (V)
